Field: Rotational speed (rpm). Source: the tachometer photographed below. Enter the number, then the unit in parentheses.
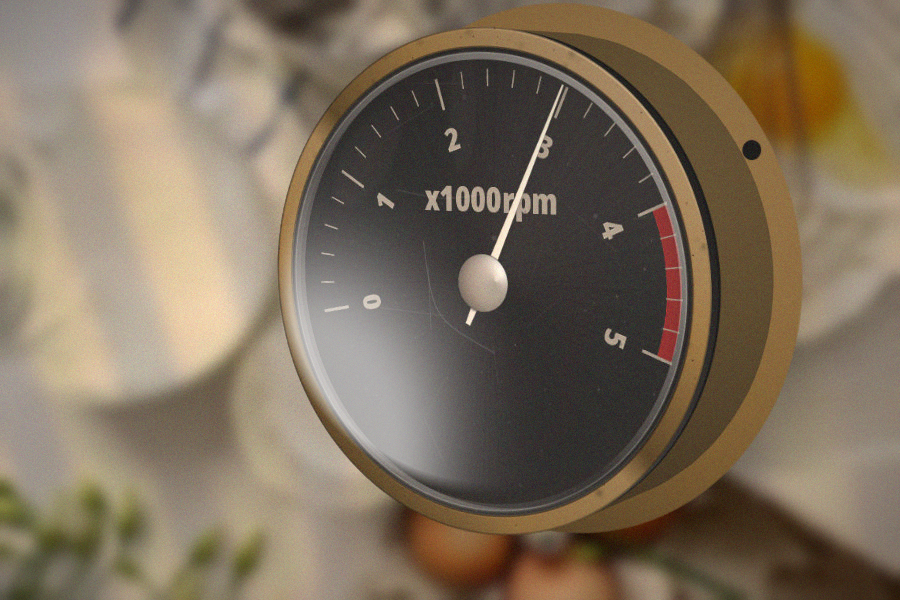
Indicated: 3000 (rpm)
